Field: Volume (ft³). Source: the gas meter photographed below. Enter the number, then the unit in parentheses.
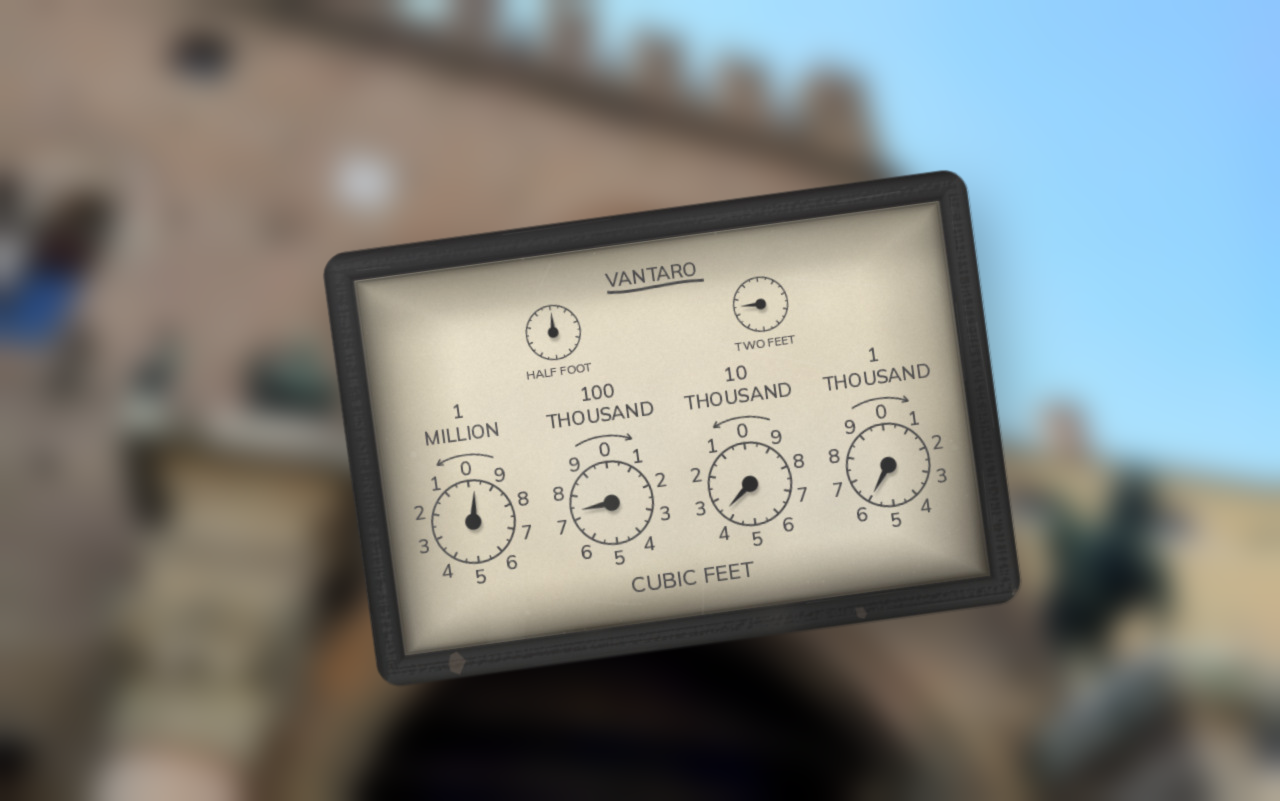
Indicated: 973600 (ft³)
